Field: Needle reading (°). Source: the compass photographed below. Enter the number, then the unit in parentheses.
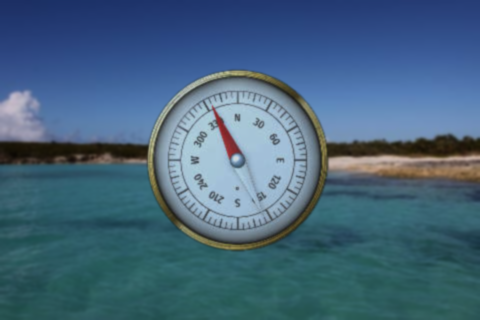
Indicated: 335 (°)
